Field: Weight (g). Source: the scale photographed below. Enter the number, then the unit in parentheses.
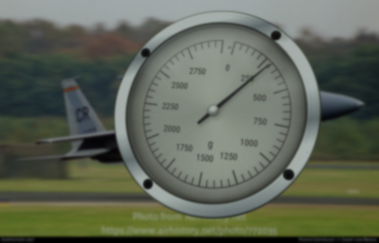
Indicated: 300 (g)
